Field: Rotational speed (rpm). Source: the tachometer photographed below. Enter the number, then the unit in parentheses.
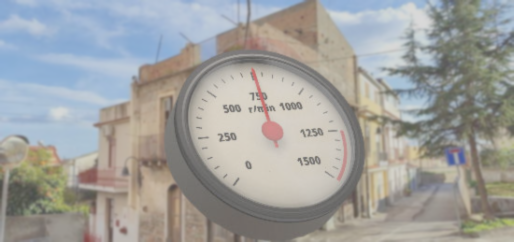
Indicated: 750 (rpm)
